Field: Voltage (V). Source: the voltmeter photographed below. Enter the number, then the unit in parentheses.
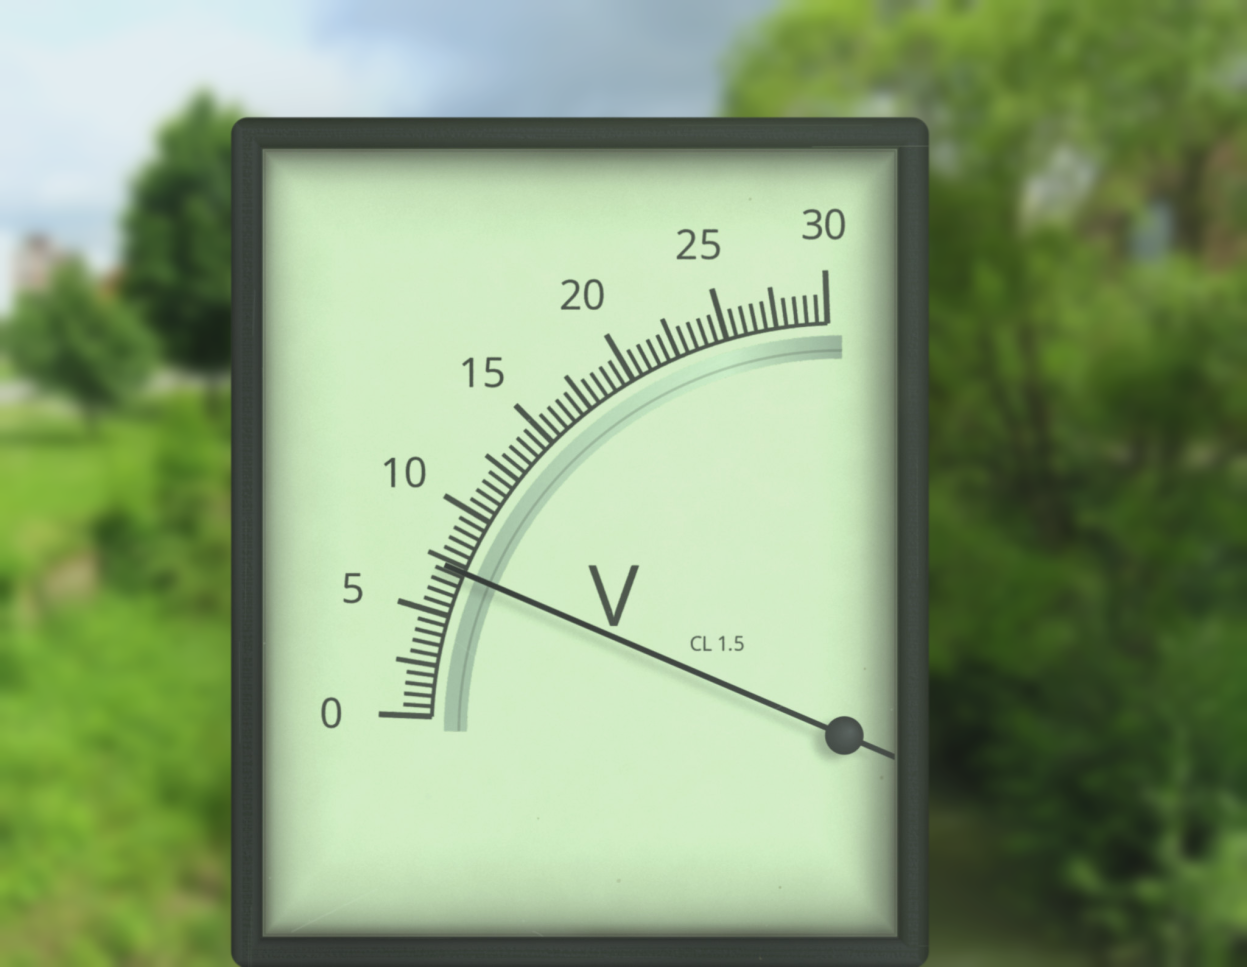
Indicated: 7.25 (V)
